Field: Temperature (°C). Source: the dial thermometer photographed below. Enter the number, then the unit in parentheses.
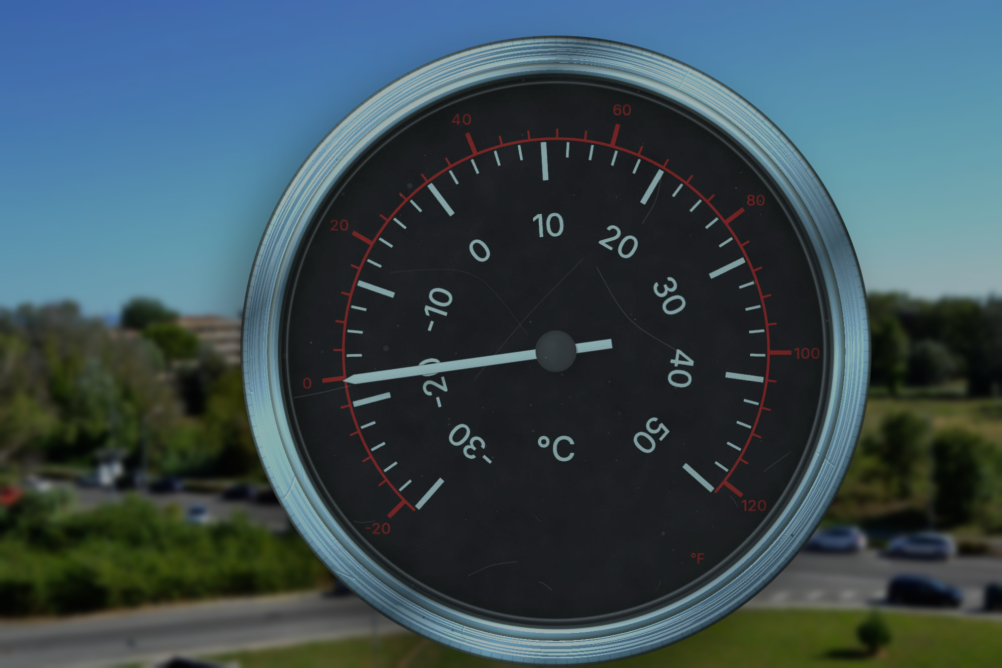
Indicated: -18 (°C)
